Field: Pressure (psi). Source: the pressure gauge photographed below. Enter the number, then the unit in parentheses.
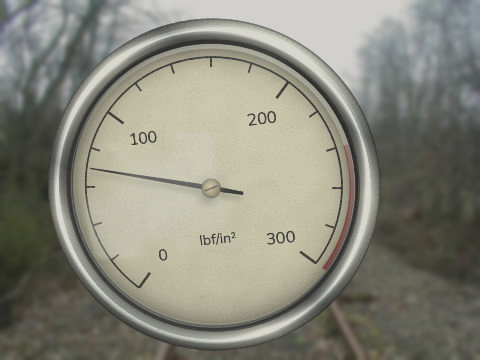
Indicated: 70 (psi)
